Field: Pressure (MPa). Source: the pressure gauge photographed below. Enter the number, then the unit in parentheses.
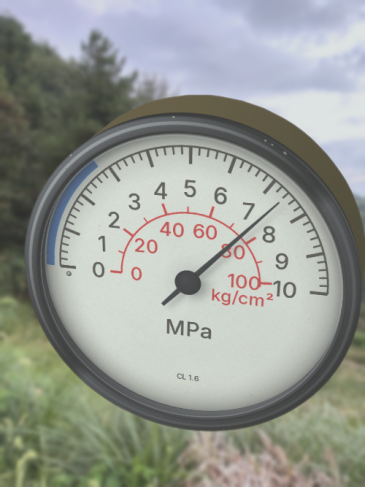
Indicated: 7.4 (MPa)
